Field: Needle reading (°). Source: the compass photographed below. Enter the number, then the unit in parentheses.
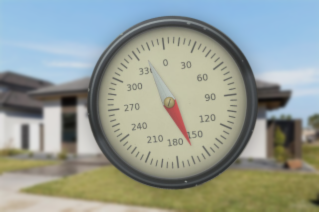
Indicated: 160 (°)
